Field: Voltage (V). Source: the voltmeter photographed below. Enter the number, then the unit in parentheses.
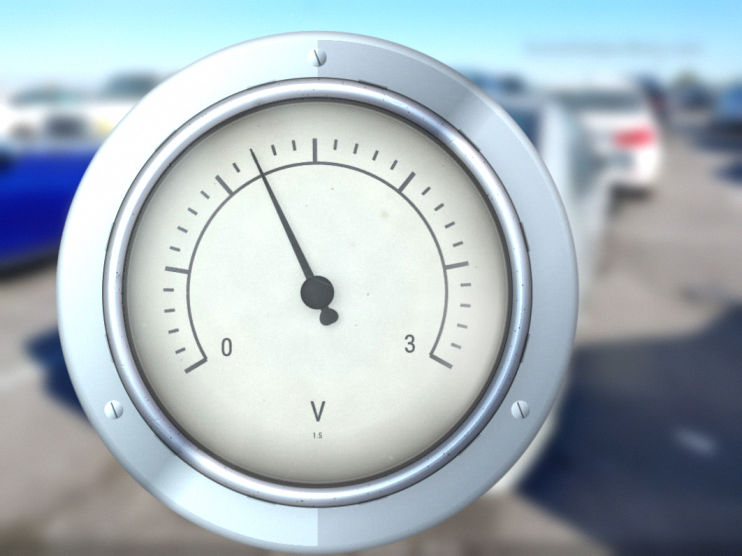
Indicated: 1.2 (V)
